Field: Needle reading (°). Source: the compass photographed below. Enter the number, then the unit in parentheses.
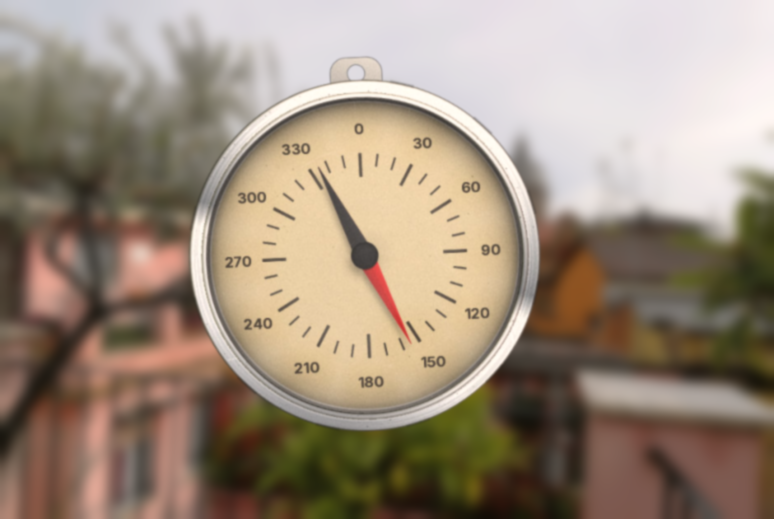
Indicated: 155 (°)
